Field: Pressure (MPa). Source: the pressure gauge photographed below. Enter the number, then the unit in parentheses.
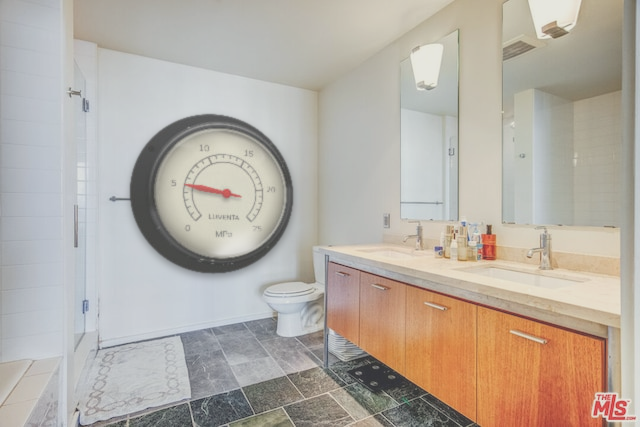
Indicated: 5 (MPa)
